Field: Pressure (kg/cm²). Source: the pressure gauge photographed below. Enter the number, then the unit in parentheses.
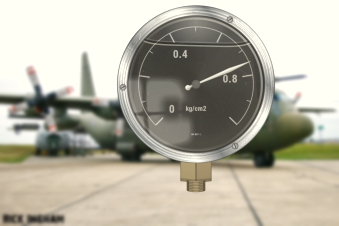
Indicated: 0.75 (kg/cm²)
